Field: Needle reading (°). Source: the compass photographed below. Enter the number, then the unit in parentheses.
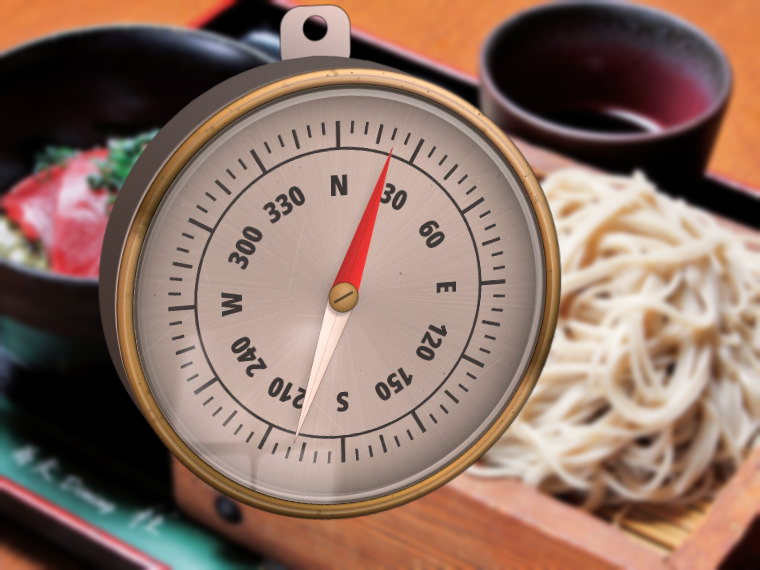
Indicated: 20 (°)
